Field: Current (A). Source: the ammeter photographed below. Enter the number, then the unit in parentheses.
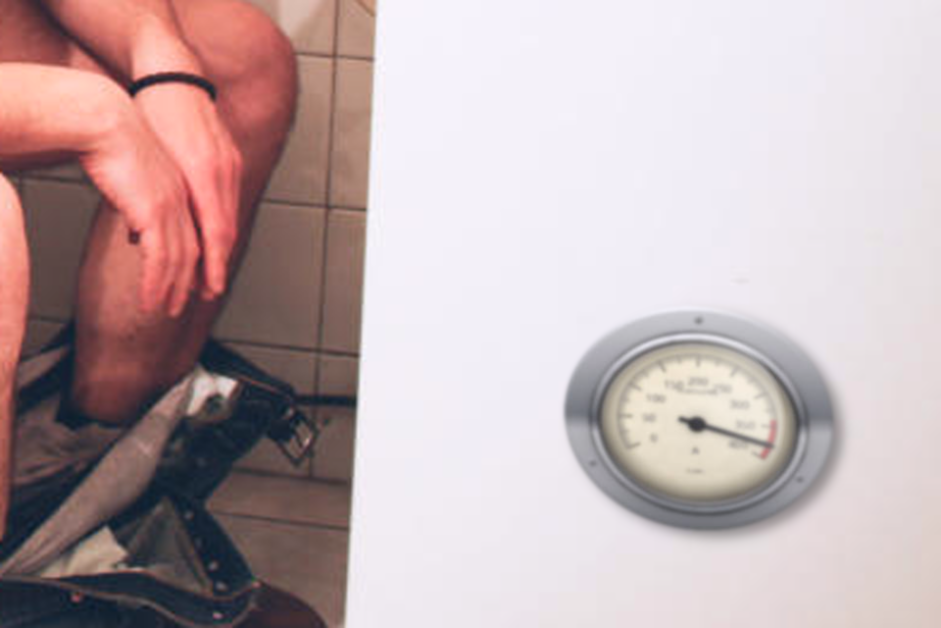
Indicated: 375 (A)
